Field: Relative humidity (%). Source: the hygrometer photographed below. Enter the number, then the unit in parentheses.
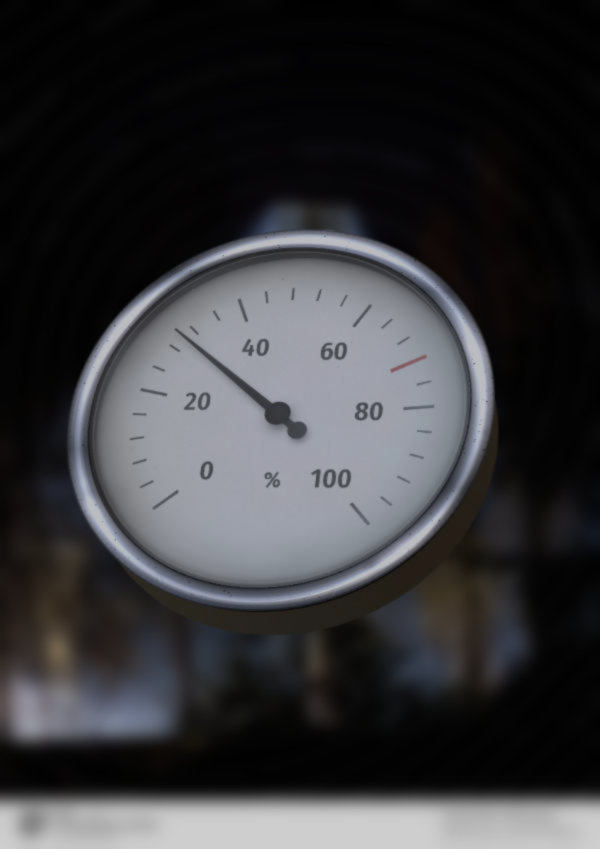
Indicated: 30 (%)
